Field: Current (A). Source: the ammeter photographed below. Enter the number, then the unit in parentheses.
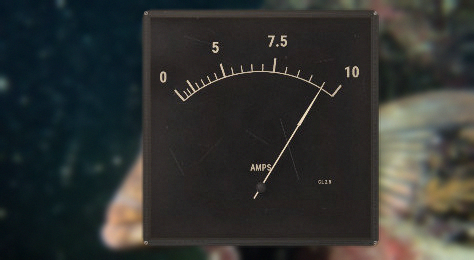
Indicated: 9.5 (A)
